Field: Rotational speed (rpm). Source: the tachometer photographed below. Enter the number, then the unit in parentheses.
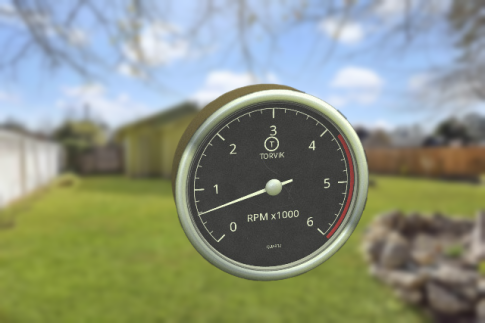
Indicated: 600 (rpm)
